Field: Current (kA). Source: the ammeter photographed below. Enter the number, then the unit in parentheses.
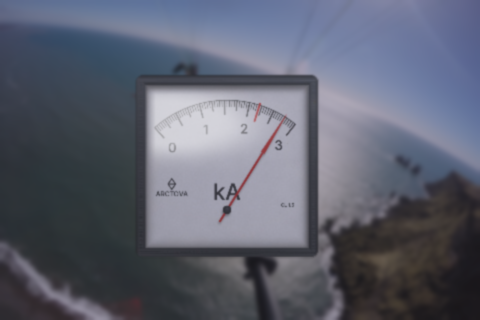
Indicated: 2.75 (kA)
